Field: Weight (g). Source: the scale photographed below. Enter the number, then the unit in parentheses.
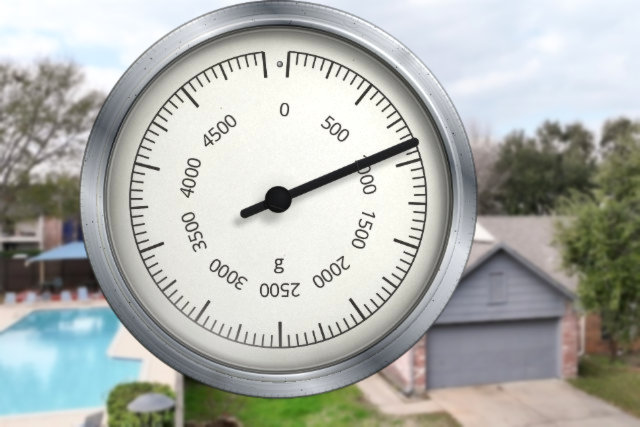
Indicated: 900 (g)
